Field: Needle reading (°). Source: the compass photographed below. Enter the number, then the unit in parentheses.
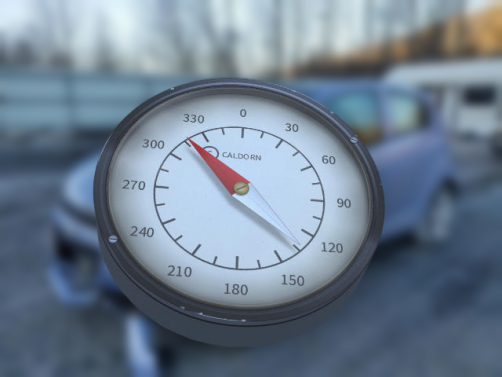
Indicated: 315 (°)
